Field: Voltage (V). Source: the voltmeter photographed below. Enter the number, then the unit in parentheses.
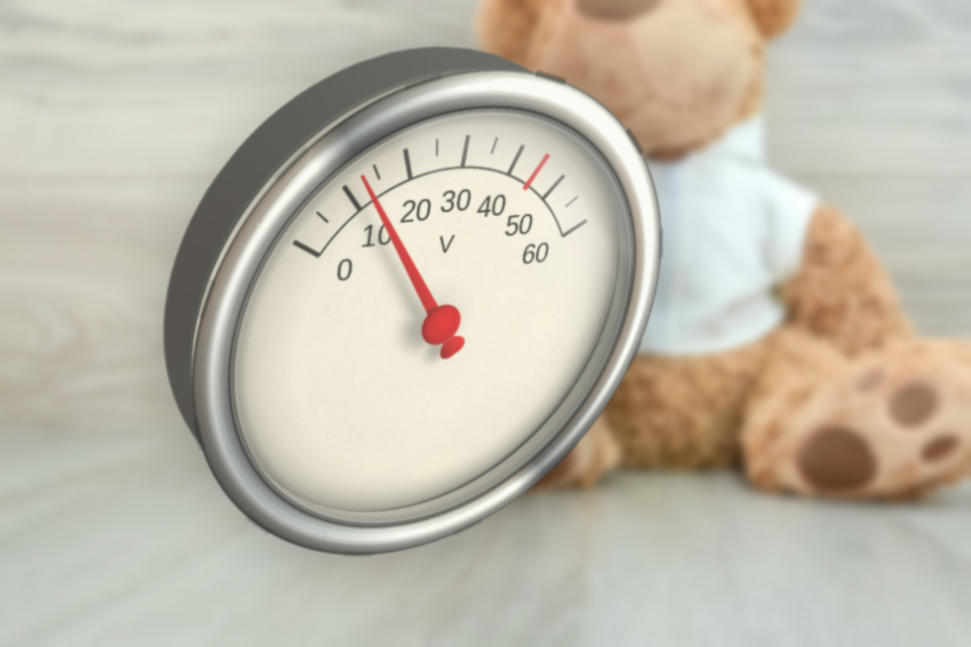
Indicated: 12.5 (V)
